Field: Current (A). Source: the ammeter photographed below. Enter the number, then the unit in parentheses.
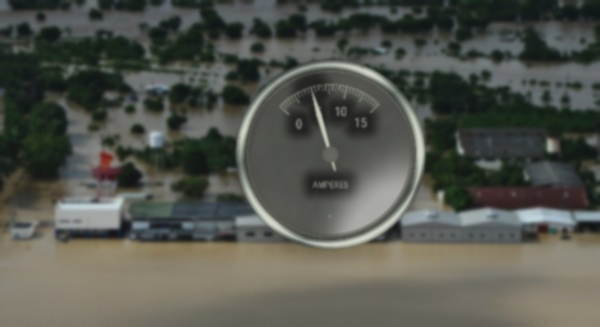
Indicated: 5 (A)
